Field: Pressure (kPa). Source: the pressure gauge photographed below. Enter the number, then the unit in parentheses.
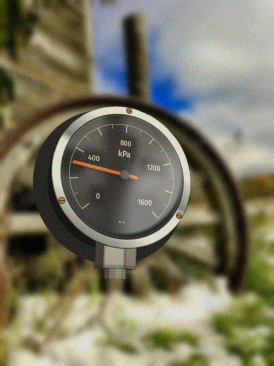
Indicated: 300 (kPa)
